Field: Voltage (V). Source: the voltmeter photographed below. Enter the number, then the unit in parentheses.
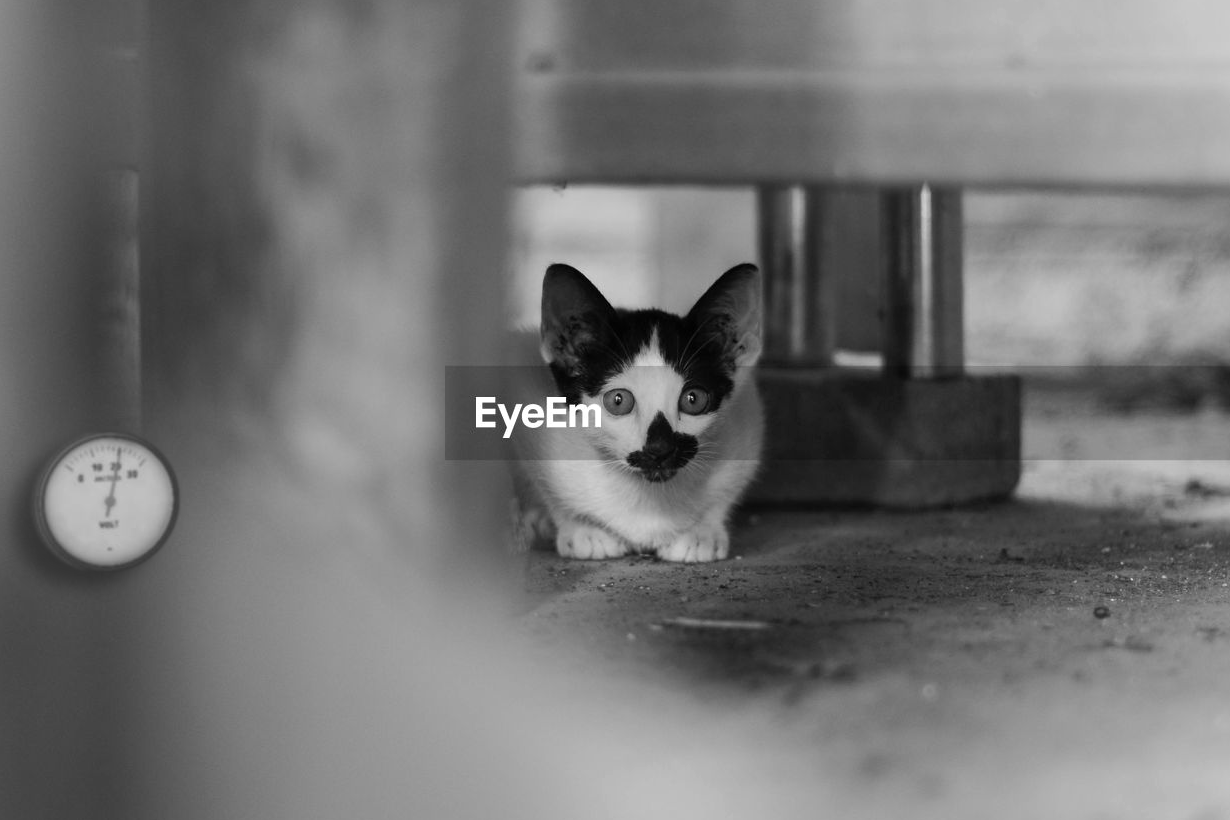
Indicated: 20 (V)
